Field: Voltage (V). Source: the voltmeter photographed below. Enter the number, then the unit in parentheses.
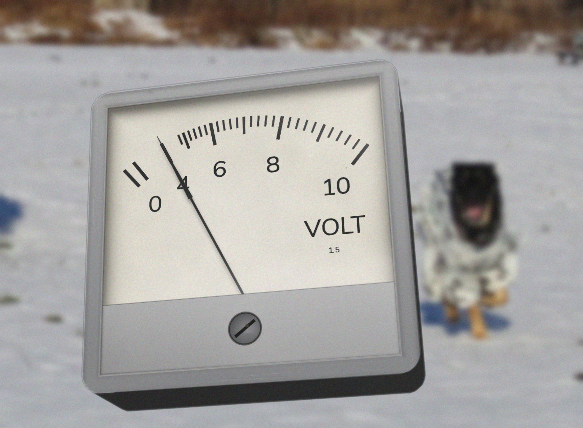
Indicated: 4 (V)
